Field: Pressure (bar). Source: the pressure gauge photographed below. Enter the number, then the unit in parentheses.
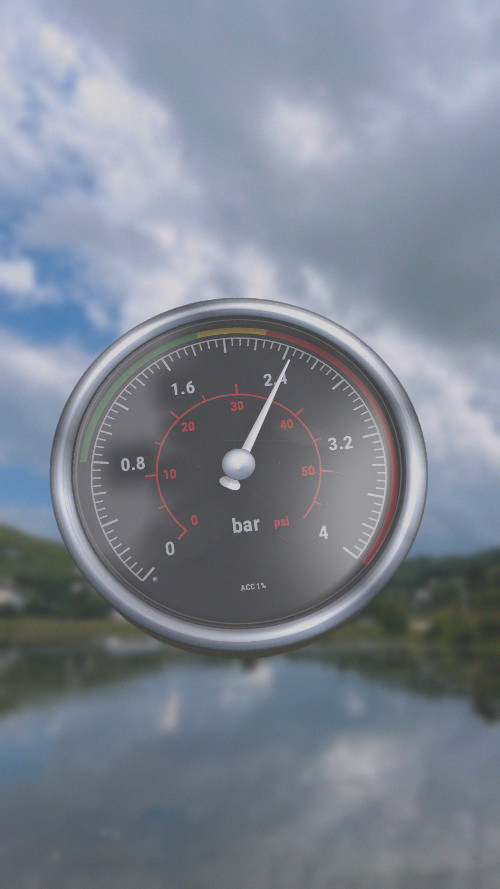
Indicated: 2.45 (bar)
